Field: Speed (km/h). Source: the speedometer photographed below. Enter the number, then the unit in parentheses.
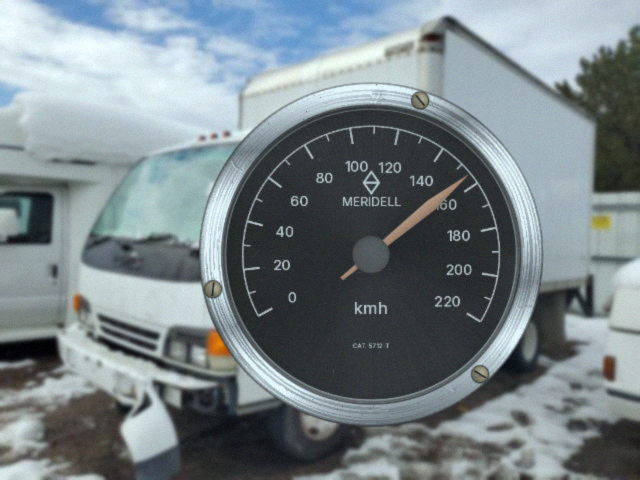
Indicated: 155 (km/h)
